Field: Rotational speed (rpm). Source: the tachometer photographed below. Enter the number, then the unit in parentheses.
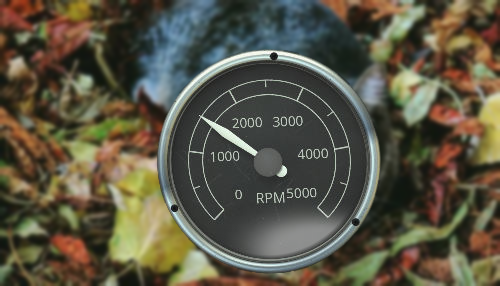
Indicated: 1500 (rpm)
